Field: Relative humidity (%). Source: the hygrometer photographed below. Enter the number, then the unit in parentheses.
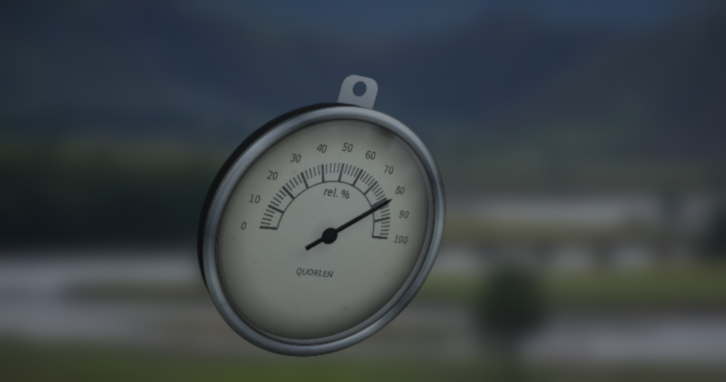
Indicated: 80 (%)
